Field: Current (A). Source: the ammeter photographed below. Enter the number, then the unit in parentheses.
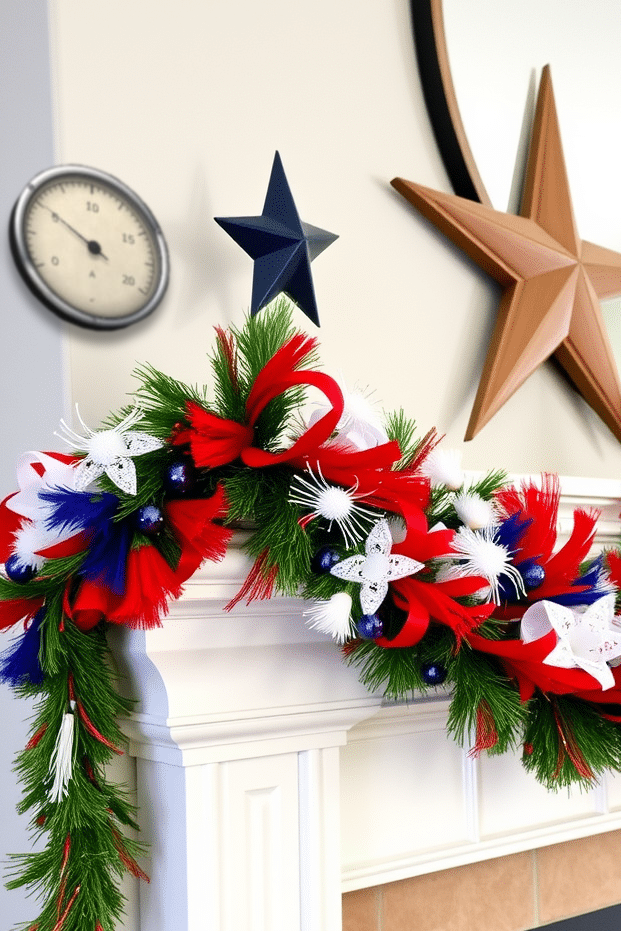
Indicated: 5 (A)
